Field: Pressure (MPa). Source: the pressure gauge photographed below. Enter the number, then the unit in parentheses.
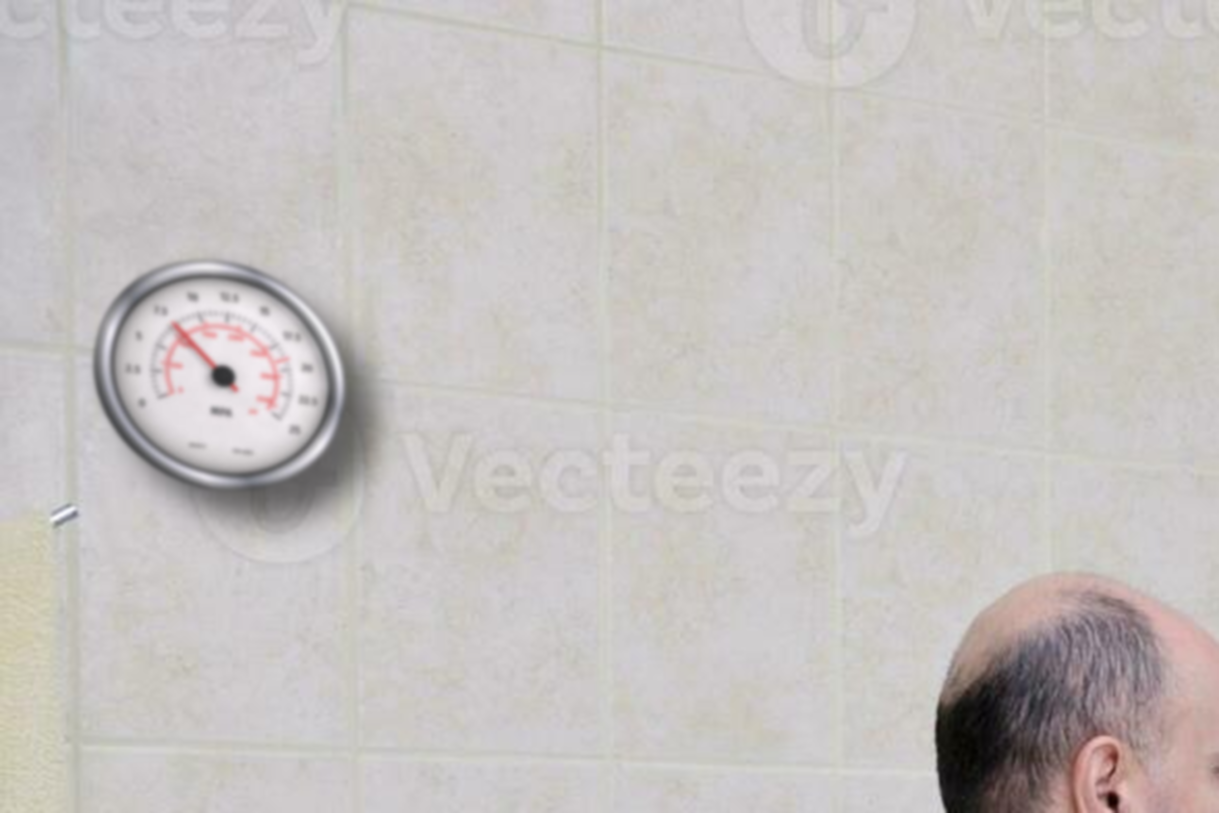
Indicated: 7.5 (MPa)
